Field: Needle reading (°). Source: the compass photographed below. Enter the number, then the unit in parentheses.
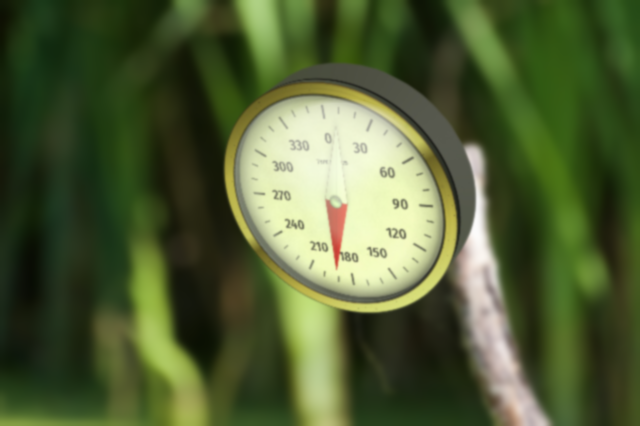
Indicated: 190 (°)
